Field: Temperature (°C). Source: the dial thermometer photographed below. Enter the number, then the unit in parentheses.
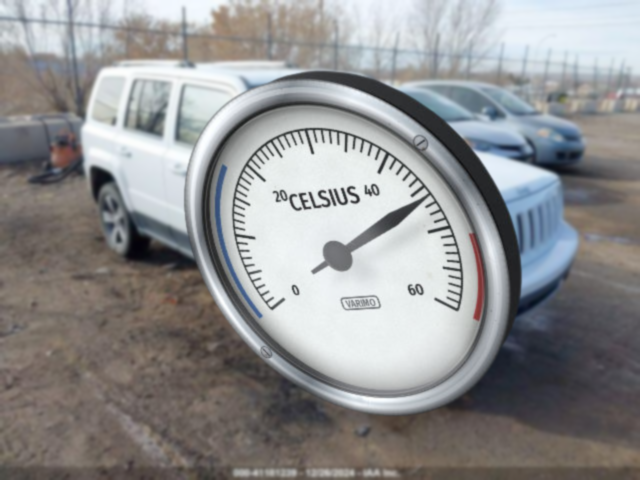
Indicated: 46 (°C)
